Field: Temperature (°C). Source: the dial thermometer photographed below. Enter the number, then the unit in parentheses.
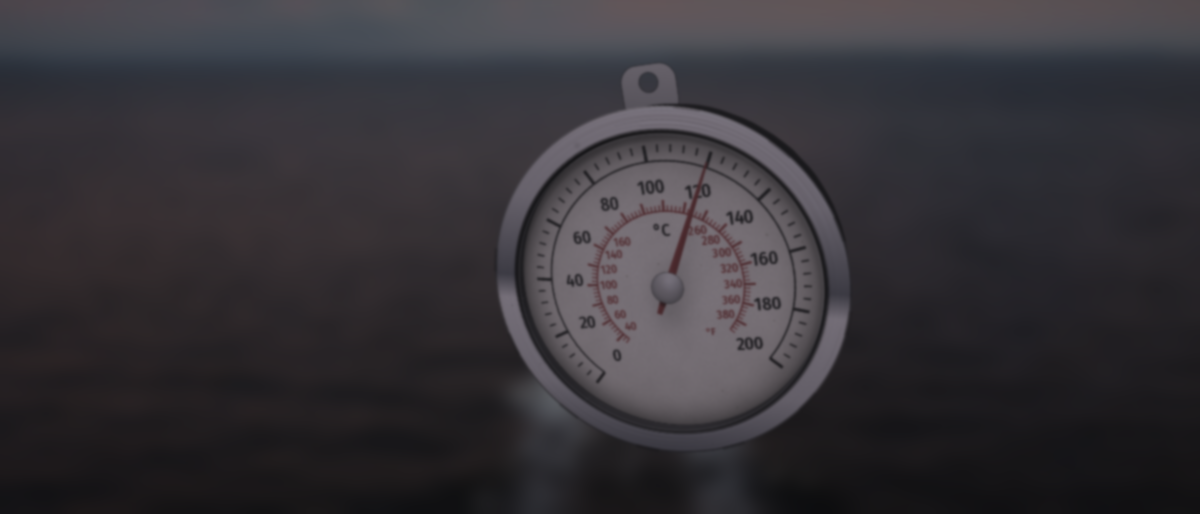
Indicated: 120 (°C)
